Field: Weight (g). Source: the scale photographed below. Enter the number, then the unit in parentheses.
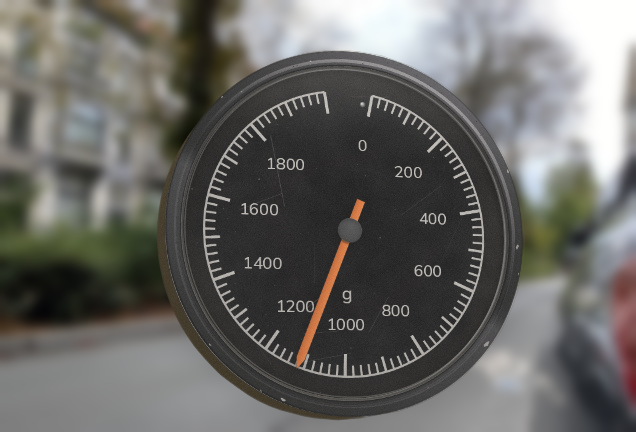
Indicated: 1120 (g)
